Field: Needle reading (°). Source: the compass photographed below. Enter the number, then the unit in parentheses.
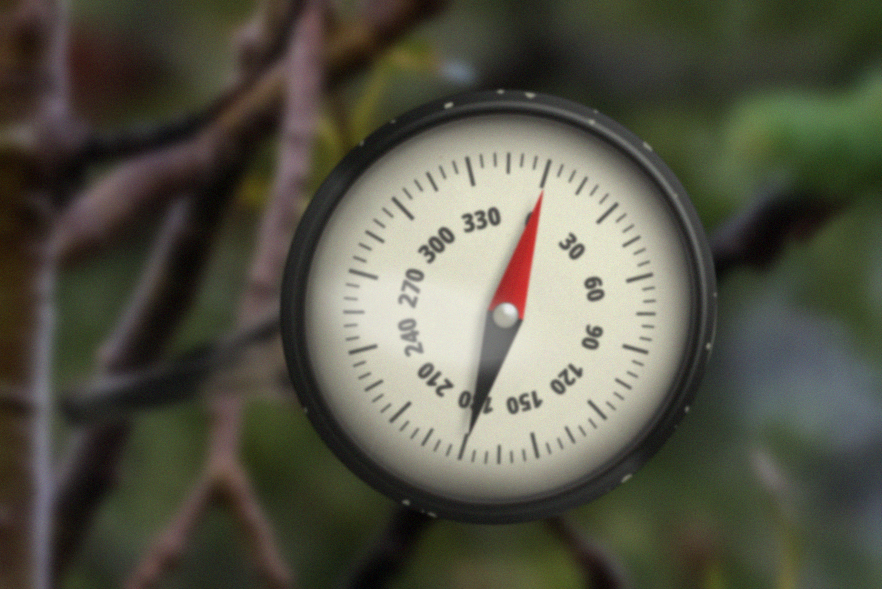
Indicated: 0 (°)
